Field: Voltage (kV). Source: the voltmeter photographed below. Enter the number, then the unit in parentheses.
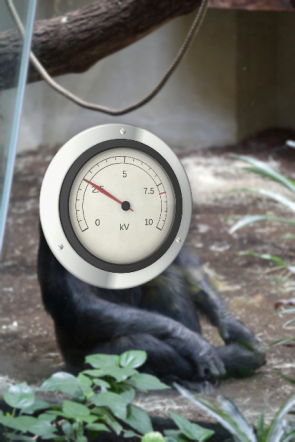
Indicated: 2.5 (kV)
